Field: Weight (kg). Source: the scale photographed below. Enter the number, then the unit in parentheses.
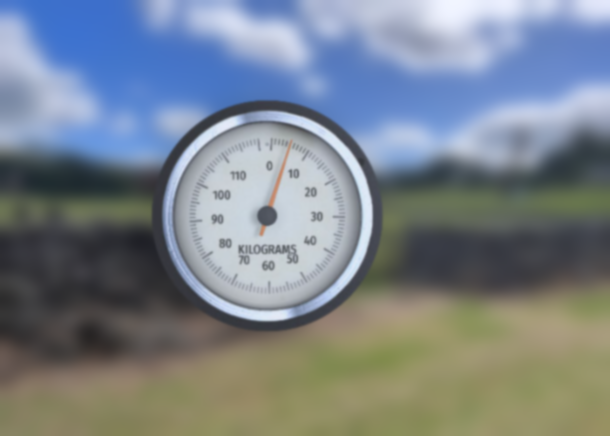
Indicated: 5 (kg)
